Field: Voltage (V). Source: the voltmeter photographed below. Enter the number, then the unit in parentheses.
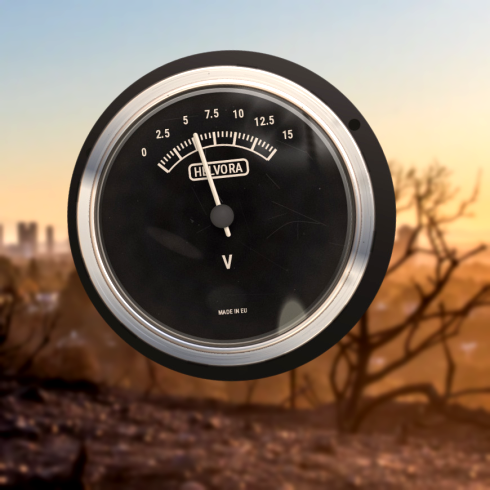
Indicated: 5.5 (V)
